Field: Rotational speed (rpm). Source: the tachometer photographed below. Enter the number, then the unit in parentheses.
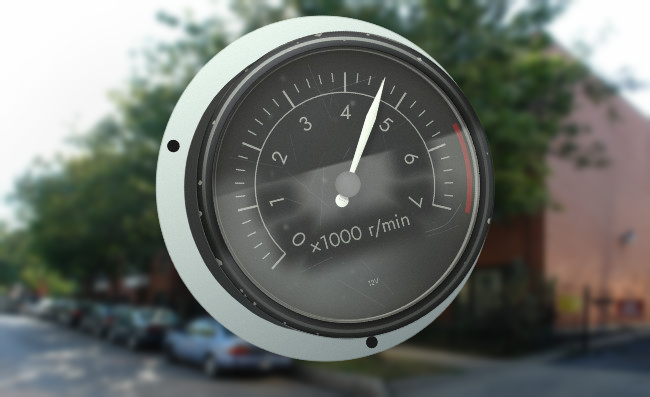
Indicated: 4600 (rpm)
